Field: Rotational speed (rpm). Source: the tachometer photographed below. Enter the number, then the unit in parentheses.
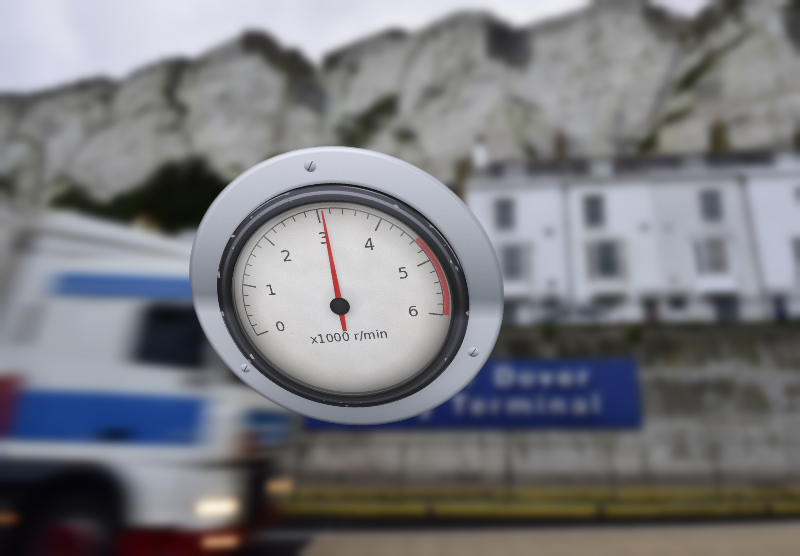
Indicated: 3100 (rpm)
